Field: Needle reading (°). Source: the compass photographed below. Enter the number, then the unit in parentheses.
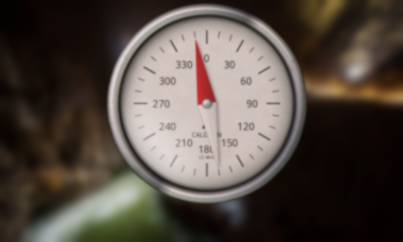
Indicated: 350 (°)
